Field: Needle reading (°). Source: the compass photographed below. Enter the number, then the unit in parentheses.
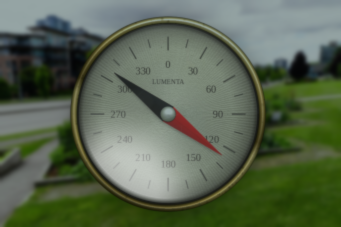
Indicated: 127.5 (°)
